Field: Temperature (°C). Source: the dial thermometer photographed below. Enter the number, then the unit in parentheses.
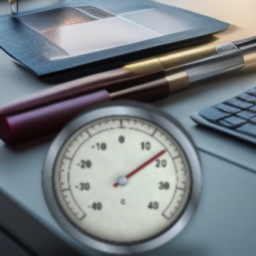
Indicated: 16 (°C)
